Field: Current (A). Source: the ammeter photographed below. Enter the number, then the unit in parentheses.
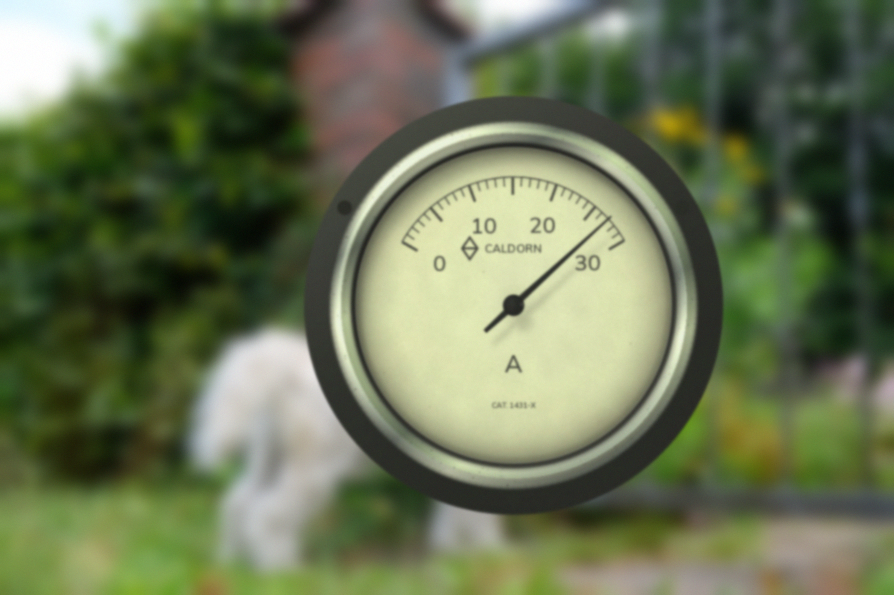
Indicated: 27 (A)
